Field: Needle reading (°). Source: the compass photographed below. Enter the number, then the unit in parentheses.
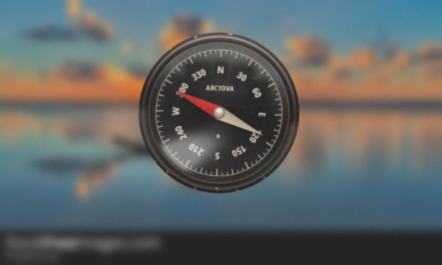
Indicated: 295 (°)
